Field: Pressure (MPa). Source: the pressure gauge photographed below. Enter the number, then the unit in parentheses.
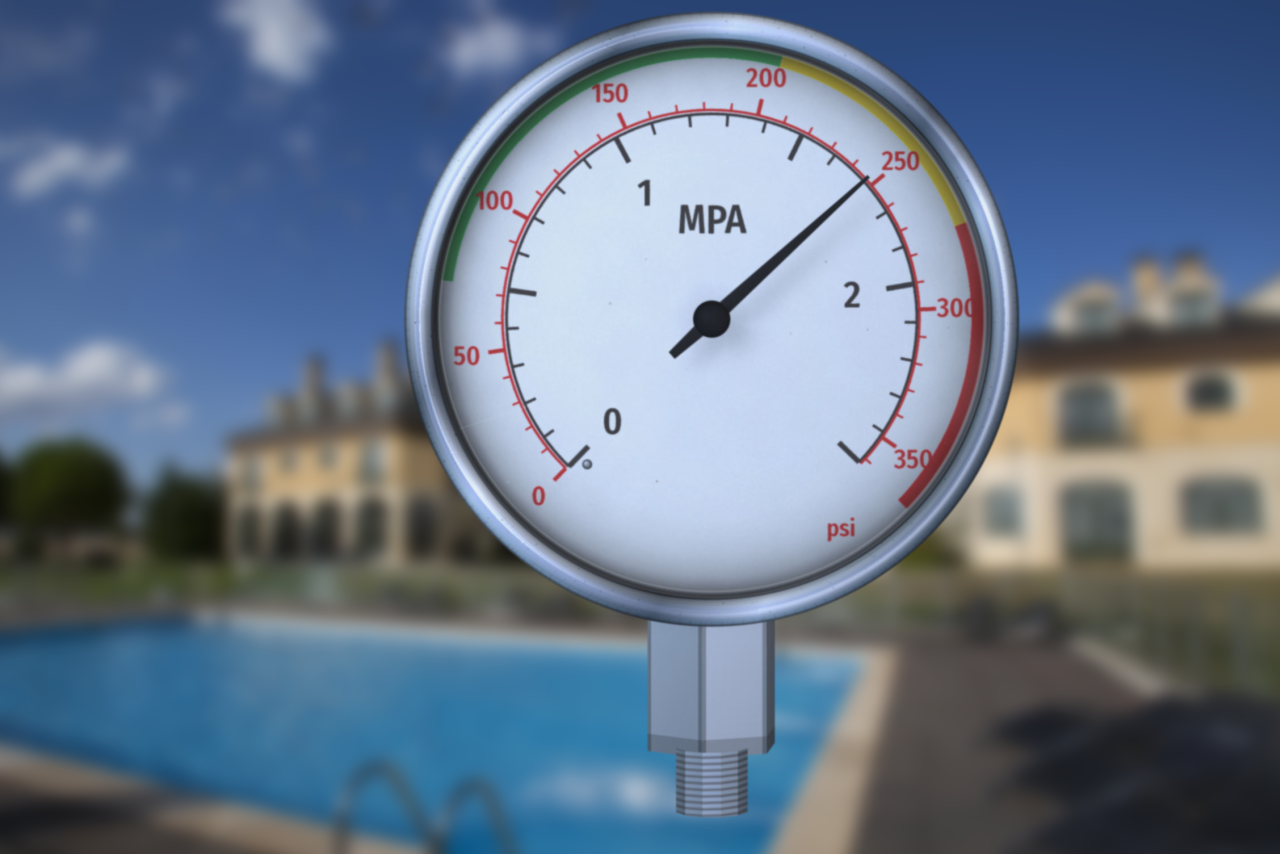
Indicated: 1.7 (MPa)
